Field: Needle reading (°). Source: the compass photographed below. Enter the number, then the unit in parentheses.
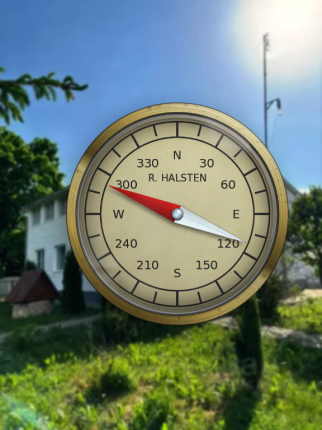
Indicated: 292.5 (°)
